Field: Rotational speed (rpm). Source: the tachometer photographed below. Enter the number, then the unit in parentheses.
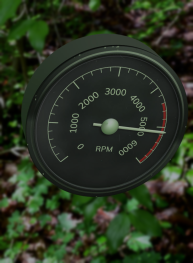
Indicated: 5100 (rpm)
